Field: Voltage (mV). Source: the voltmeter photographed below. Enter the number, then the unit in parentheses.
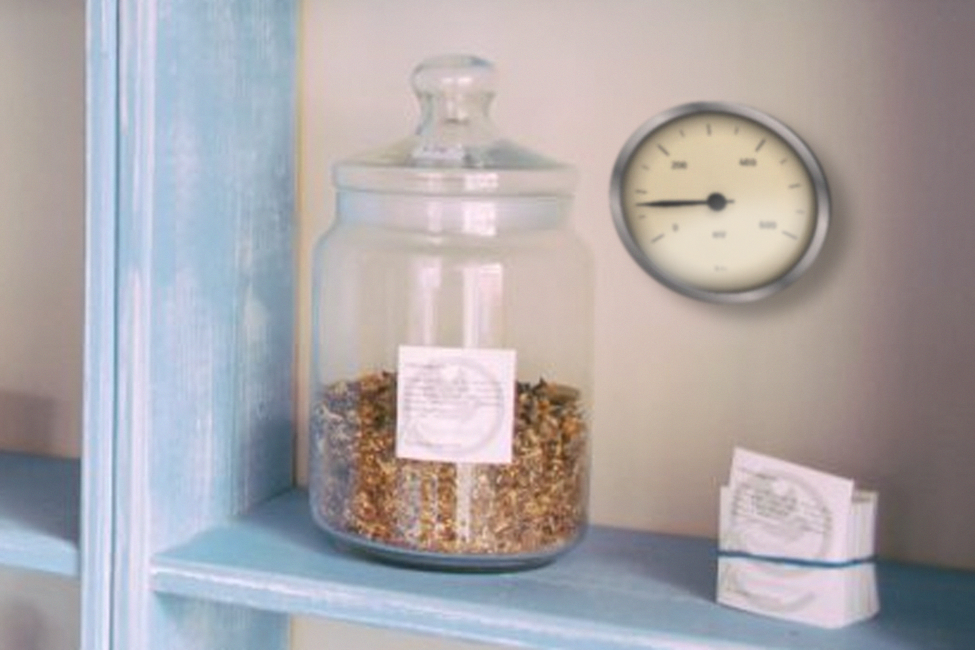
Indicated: 75 (mV)
